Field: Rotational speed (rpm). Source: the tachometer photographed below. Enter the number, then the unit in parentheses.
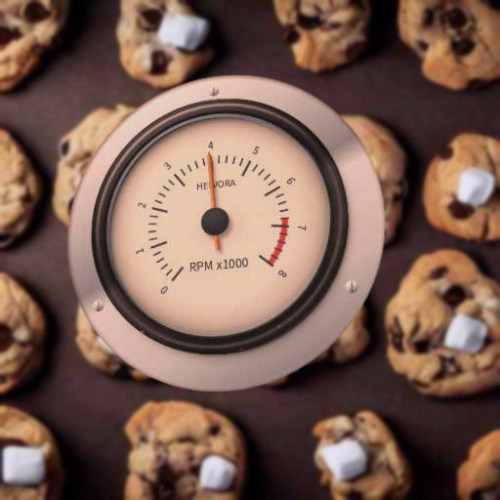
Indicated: 4000 (rpm)
